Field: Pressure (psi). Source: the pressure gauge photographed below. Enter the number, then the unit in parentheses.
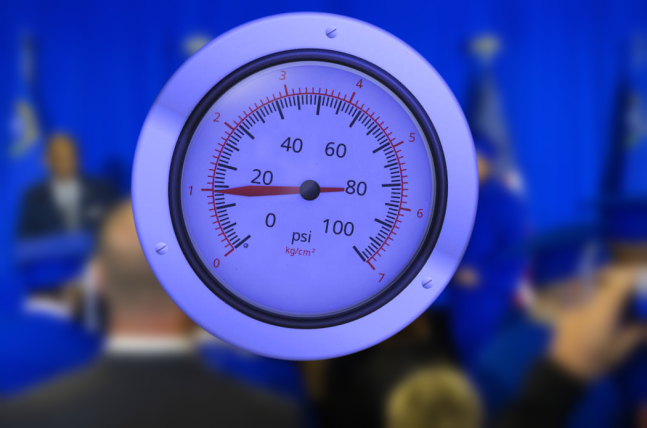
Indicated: 14 (psi)
